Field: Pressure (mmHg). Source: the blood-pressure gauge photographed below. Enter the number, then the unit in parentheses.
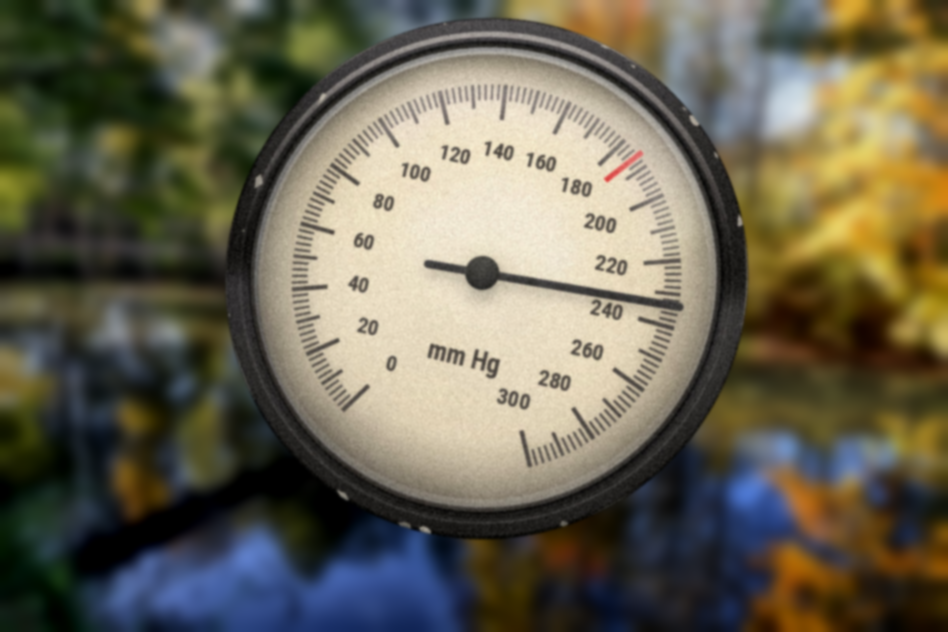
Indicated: 234 (mmHg)
